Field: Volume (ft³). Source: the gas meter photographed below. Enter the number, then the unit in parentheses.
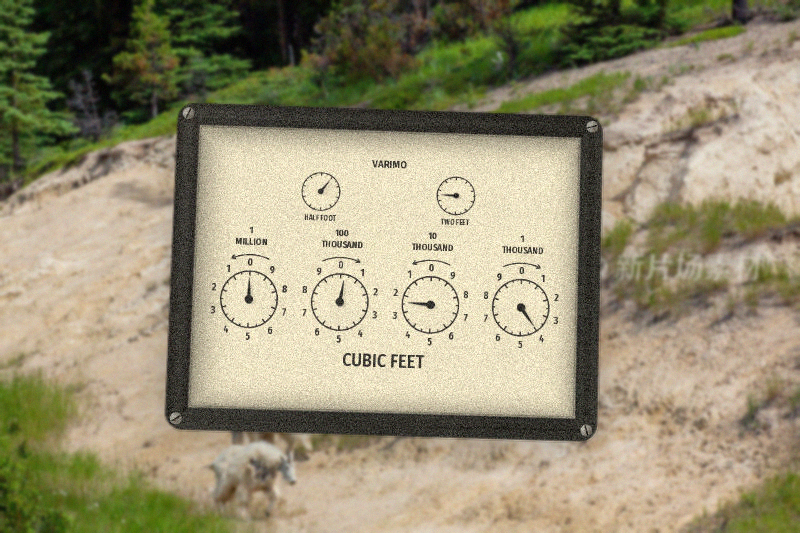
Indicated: 2400 (ft³)
